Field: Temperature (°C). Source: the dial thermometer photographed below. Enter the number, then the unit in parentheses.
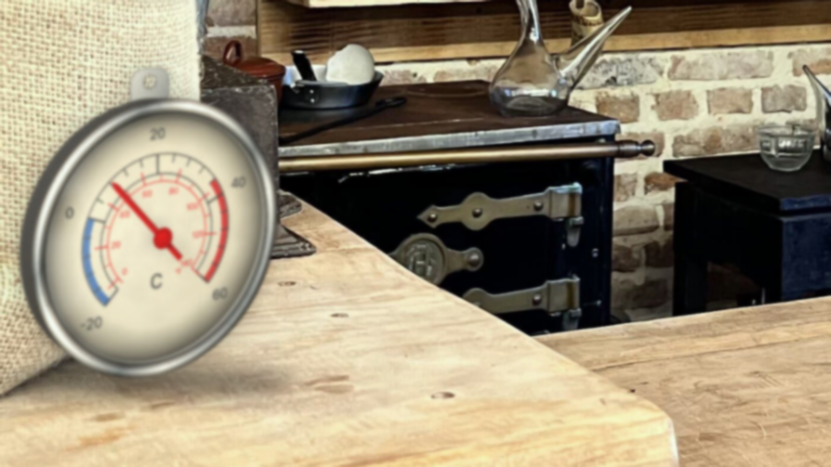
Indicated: 8 (°C)
